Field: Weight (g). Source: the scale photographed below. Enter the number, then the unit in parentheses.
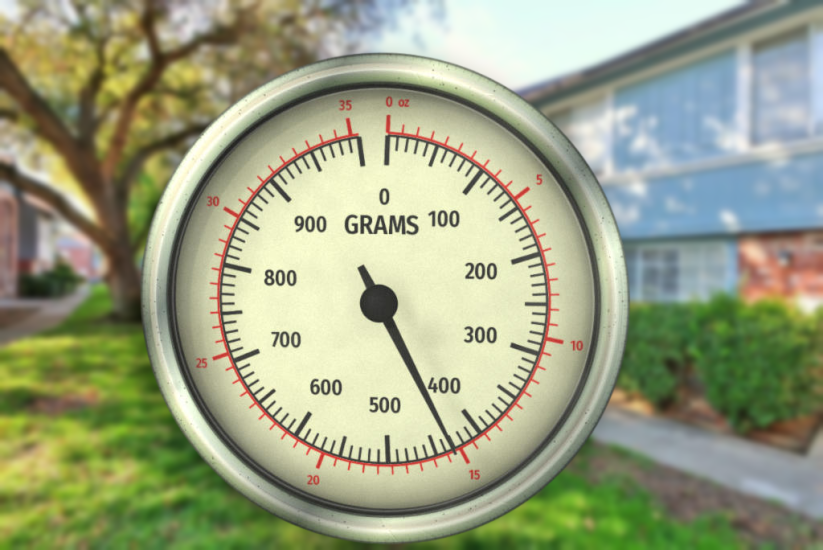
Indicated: 430 (g)
